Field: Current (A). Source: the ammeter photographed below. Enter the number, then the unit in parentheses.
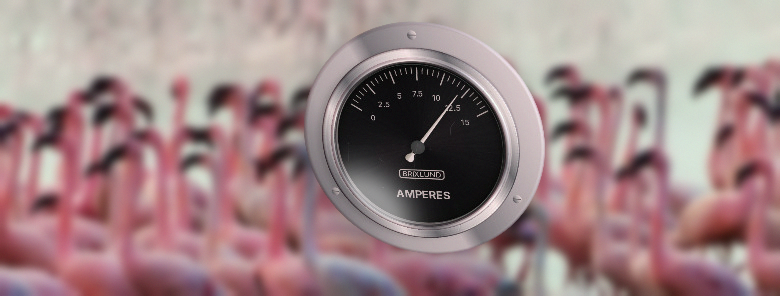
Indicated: 12 (A)
